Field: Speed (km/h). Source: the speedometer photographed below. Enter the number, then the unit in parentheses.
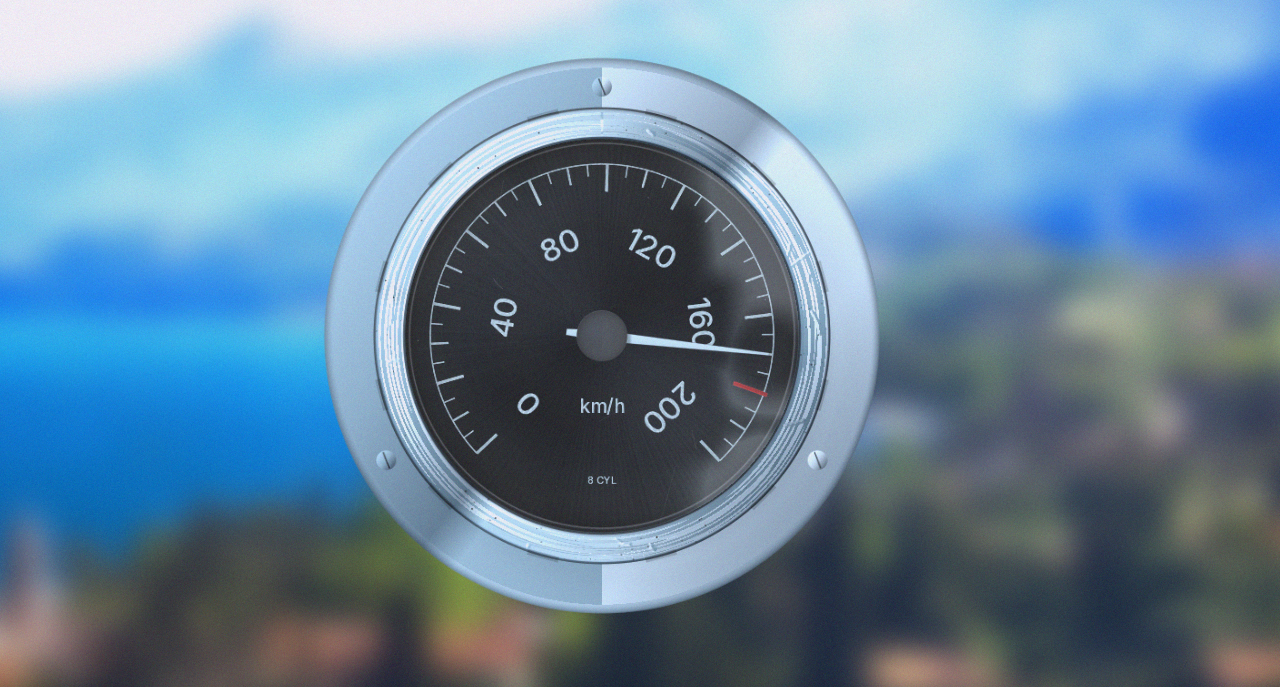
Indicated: 170 (km/h)
